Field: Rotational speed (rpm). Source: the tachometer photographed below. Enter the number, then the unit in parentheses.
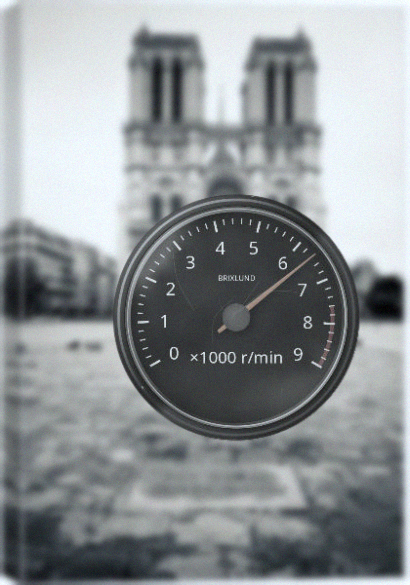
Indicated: 6400 (rpm)
